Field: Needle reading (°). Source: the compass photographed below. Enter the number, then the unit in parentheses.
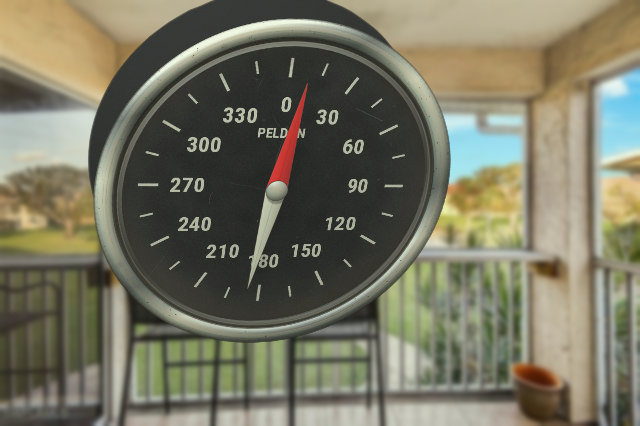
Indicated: 7.5 (°)
